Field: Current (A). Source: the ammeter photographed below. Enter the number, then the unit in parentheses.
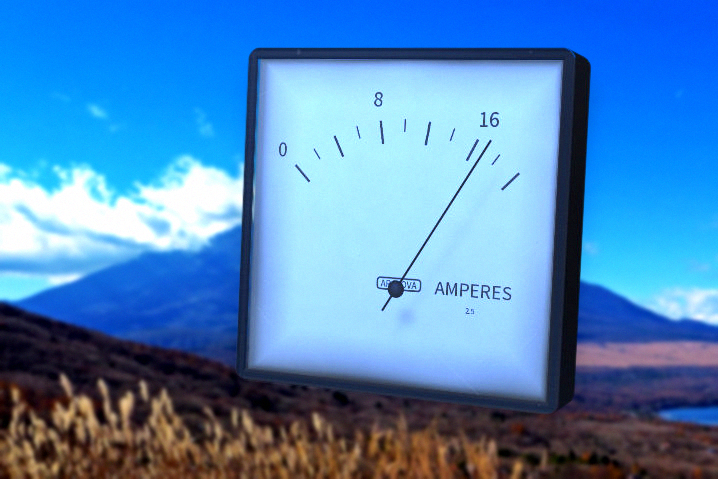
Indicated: 17 (A)
